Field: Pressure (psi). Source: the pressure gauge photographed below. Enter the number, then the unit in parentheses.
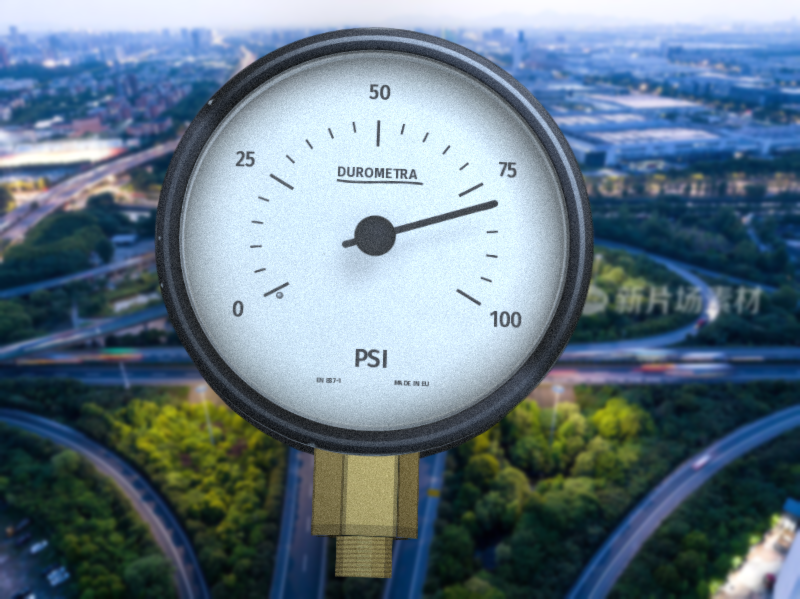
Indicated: 80 (psi)
